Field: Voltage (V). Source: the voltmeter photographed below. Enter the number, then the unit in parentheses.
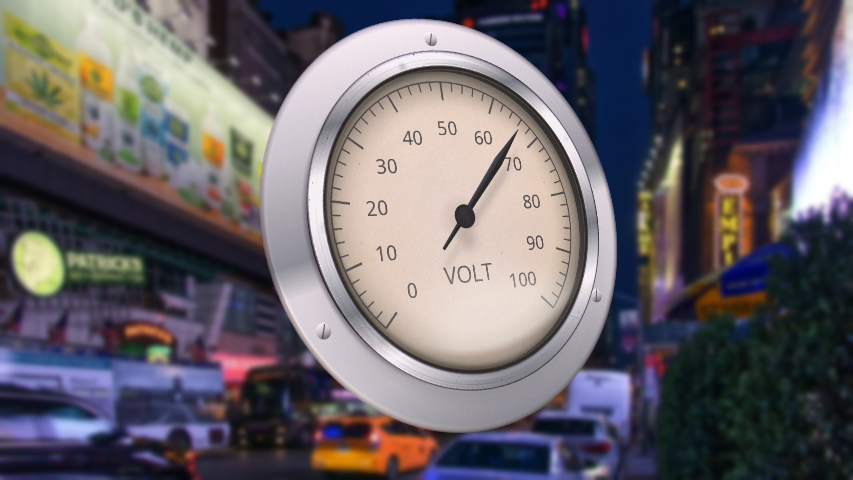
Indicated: 66 (V)
